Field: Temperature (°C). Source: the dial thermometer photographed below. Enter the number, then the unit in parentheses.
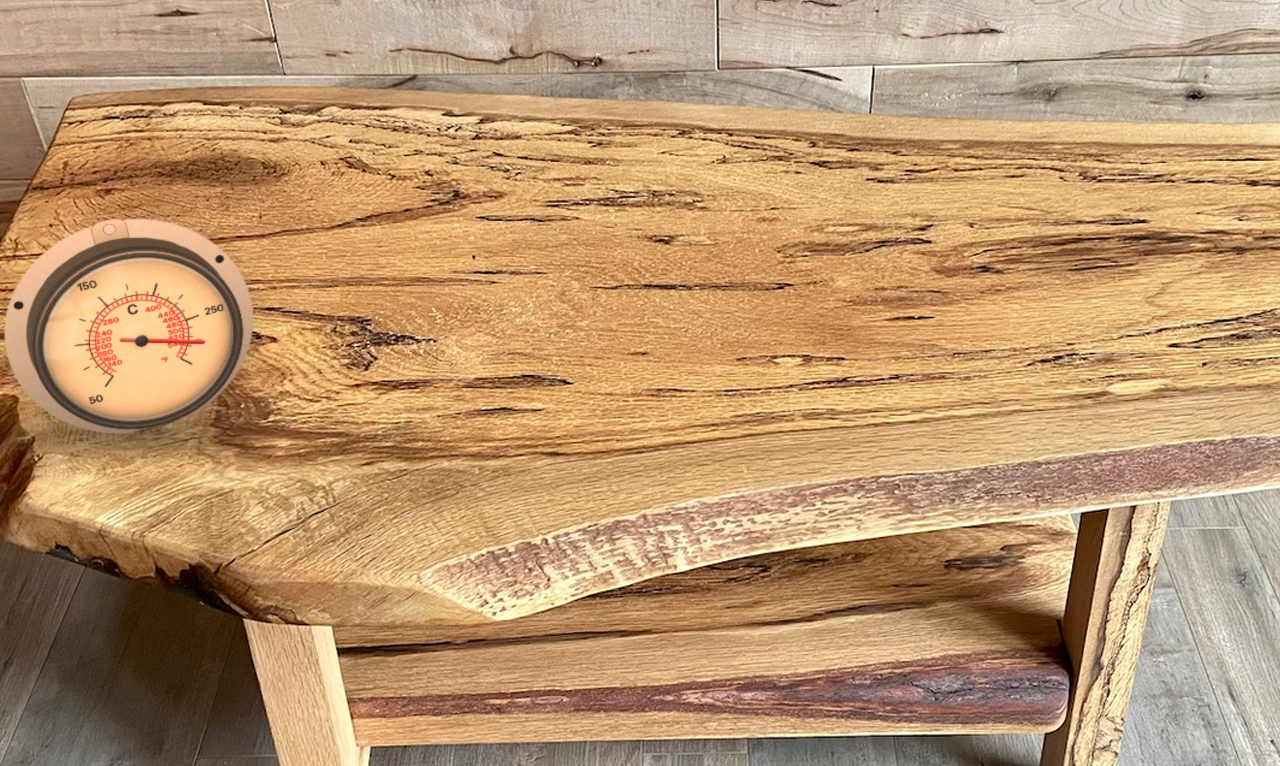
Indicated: 275 (°C)
